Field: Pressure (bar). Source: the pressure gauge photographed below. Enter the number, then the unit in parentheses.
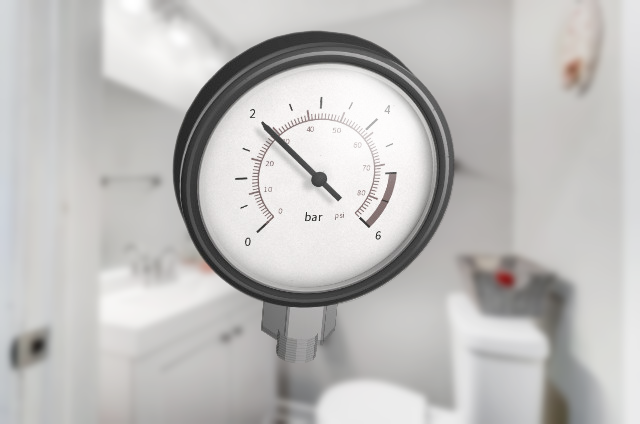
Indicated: 2 (bar)
